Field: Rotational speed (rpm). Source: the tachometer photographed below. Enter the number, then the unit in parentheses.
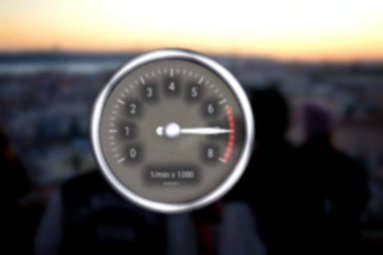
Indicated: 7000 (rpm)
